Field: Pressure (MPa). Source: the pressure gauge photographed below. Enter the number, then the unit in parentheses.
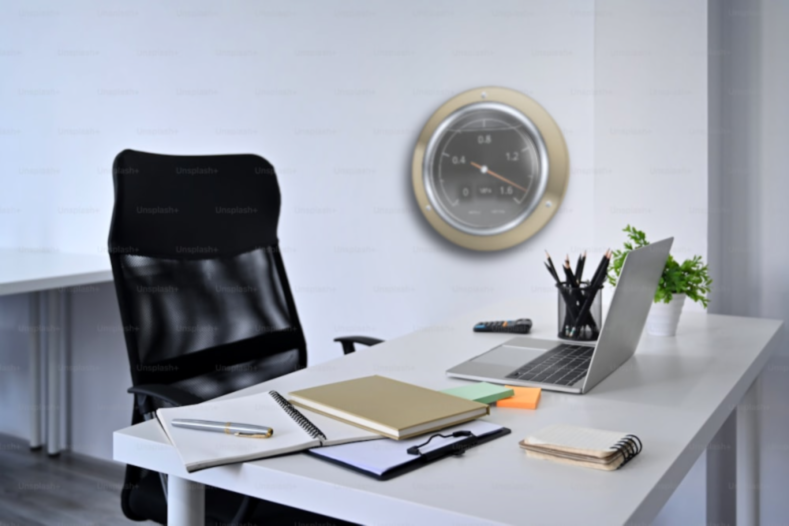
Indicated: 1.5 (MPa)
